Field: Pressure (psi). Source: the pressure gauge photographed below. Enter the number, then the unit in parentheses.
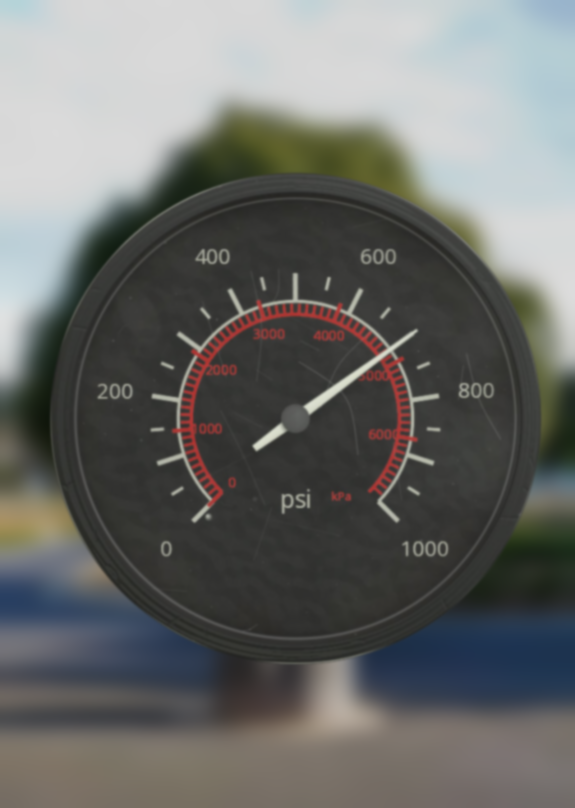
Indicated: 700 (psi)
